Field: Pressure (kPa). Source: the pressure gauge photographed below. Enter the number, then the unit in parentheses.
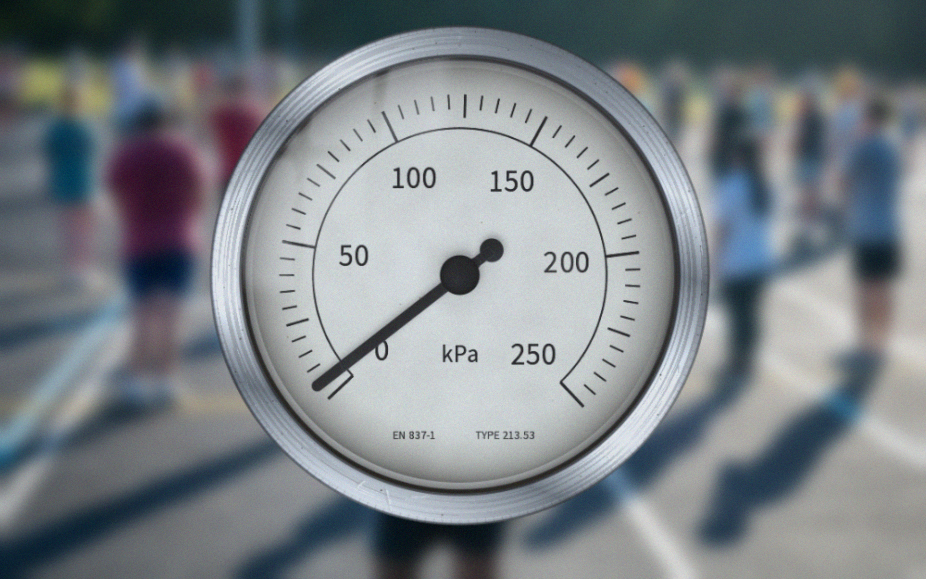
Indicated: 5 (kPa)
